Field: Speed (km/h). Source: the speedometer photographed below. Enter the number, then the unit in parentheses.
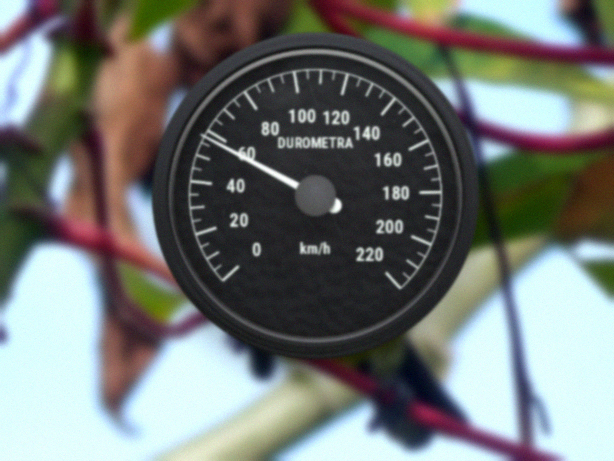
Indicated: 57.5 (km/h)
